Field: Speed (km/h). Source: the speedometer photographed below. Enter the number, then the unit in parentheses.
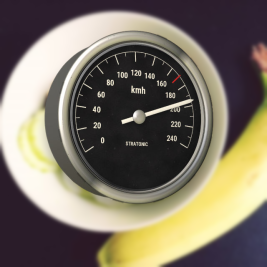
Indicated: 195 (km/h)
